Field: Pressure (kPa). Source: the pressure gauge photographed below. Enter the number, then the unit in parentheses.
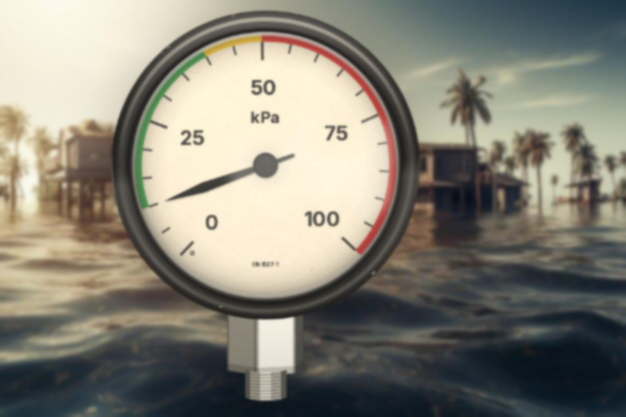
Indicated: 10 (kPa)
